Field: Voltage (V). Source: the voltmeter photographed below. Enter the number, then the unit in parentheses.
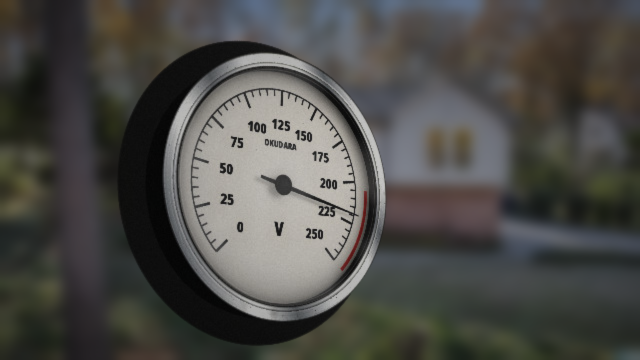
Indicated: 220 (V)
